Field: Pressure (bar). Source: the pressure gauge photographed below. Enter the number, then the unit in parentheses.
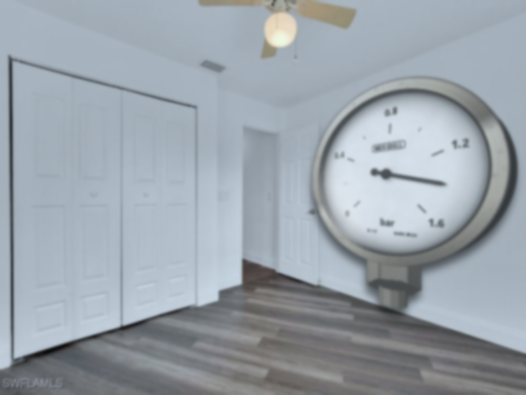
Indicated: 1.4 (bar)
